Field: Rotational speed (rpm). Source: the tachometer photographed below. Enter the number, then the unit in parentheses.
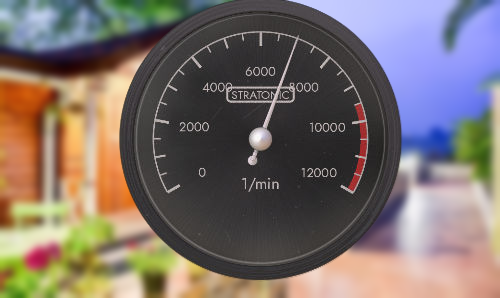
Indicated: 7000 (rpm)
